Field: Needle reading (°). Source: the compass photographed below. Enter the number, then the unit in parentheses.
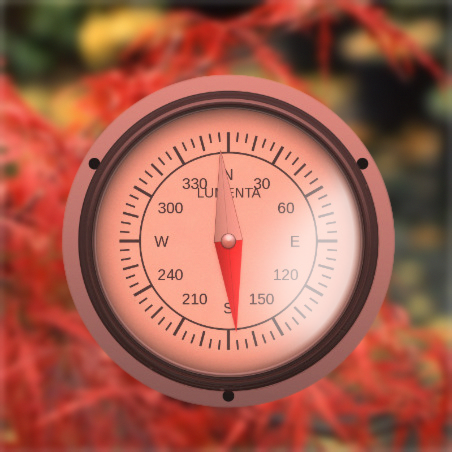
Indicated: 175 (°)
